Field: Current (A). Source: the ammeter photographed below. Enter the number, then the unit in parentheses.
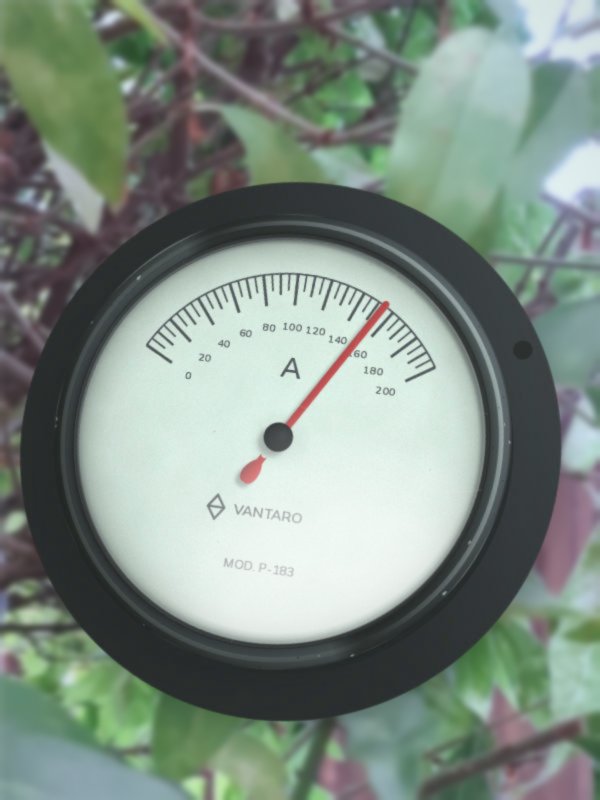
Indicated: 155 (A)
